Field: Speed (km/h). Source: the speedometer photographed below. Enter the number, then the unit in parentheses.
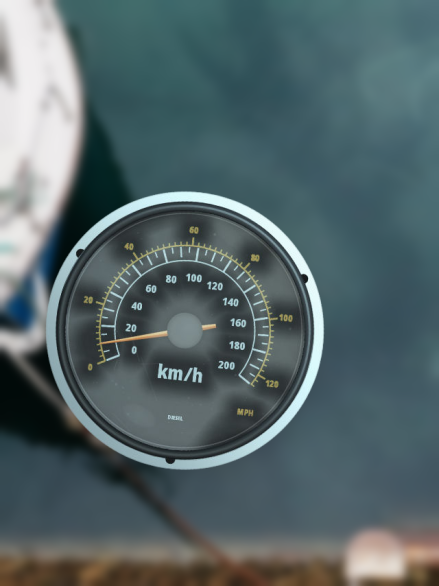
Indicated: 10 (km/h)
